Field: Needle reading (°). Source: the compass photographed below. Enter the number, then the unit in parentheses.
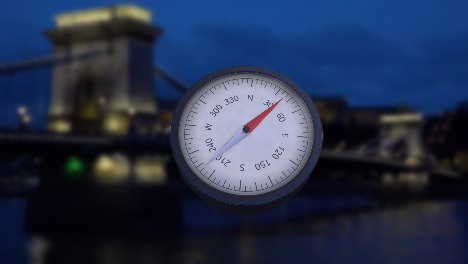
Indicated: 40 (°)
